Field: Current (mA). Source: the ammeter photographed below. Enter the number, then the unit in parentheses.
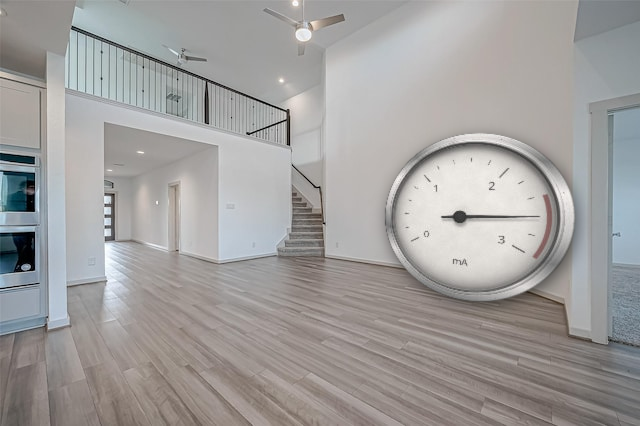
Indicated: 2.6 (mA)
